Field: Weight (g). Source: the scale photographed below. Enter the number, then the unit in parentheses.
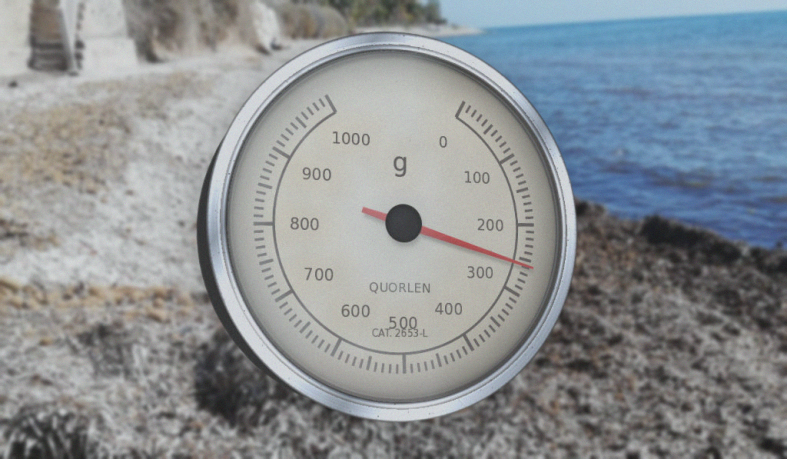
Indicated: 260 (g)
